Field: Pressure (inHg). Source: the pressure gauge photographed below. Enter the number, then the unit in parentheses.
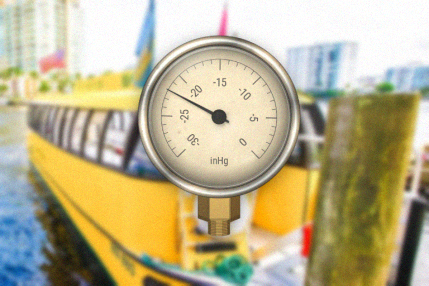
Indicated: -22 (inHg)
